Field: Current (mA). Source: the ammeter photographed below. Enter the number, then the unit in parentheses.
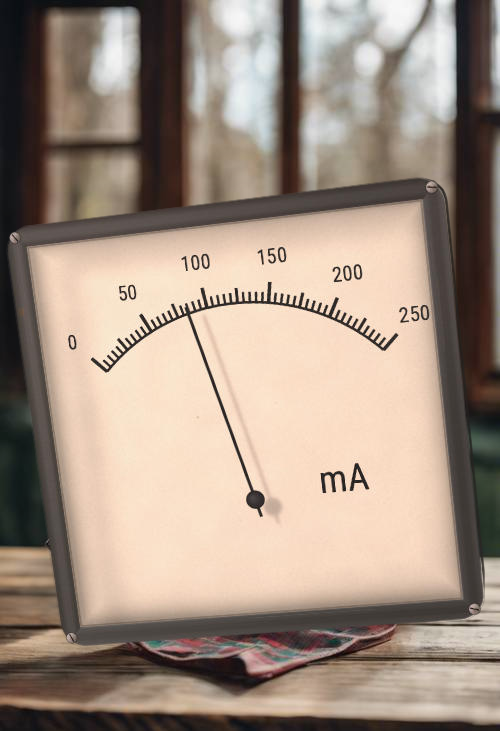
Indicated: 85 (mA)
